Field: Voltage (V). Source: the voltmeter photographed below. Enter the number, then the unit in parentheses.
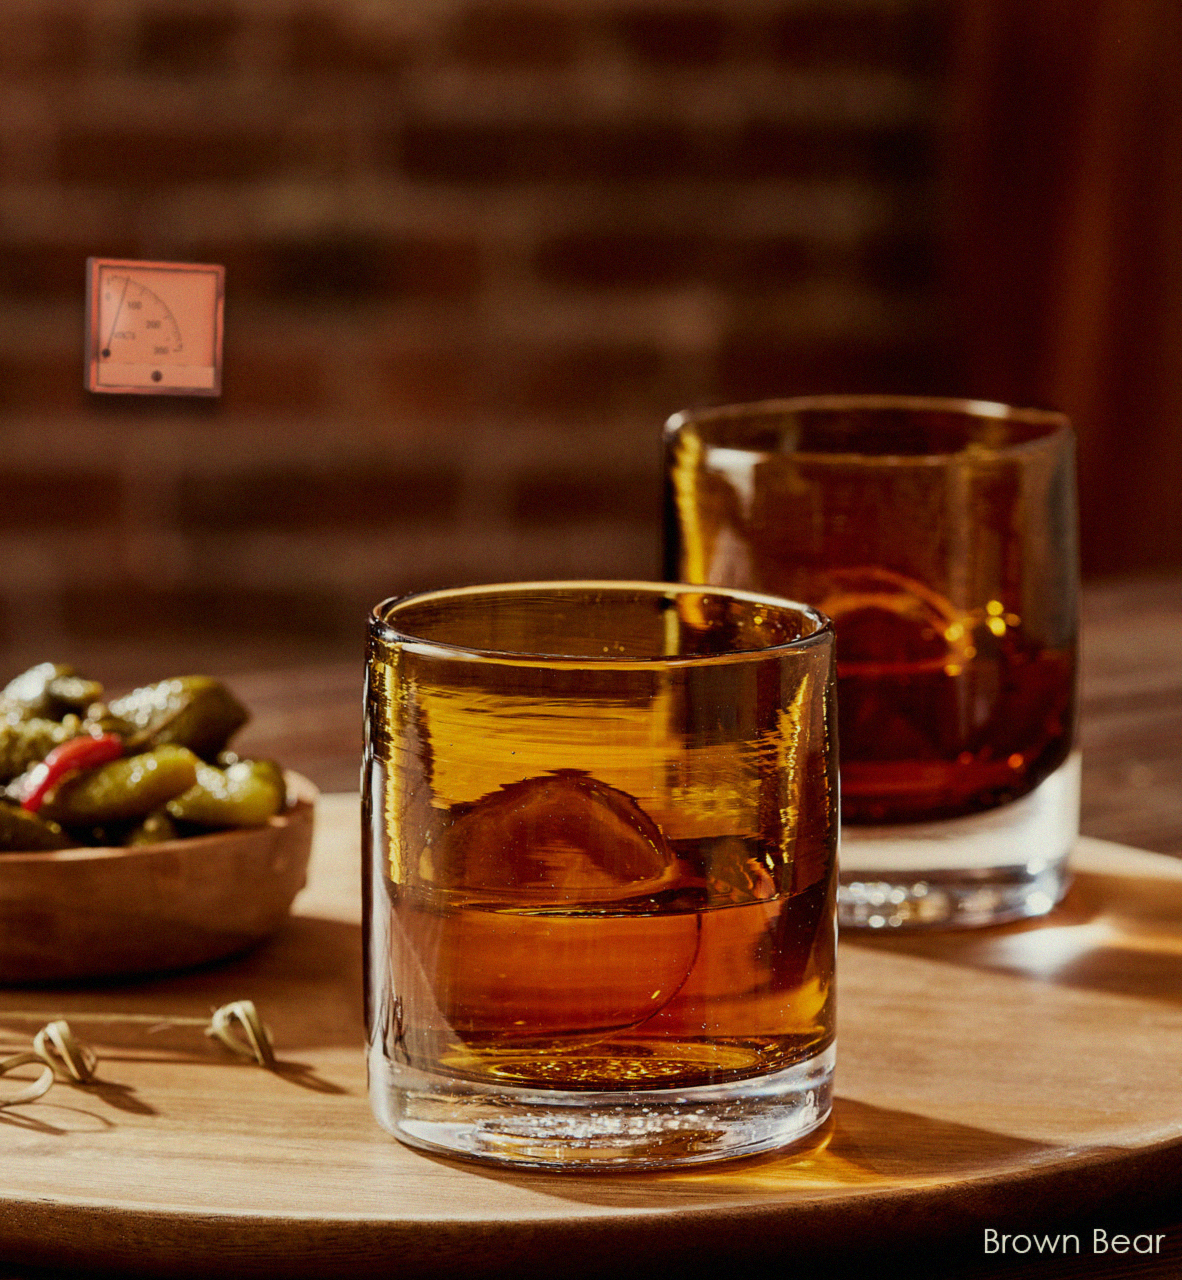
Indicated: 50 (V)
